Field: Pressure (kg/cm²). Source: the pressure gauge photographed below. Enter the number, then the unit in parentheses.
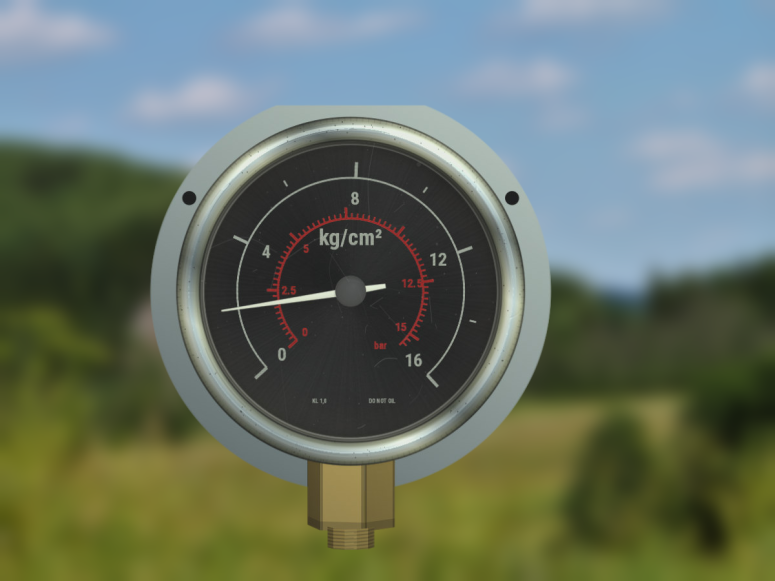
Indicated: 2 (kg/cm²)
